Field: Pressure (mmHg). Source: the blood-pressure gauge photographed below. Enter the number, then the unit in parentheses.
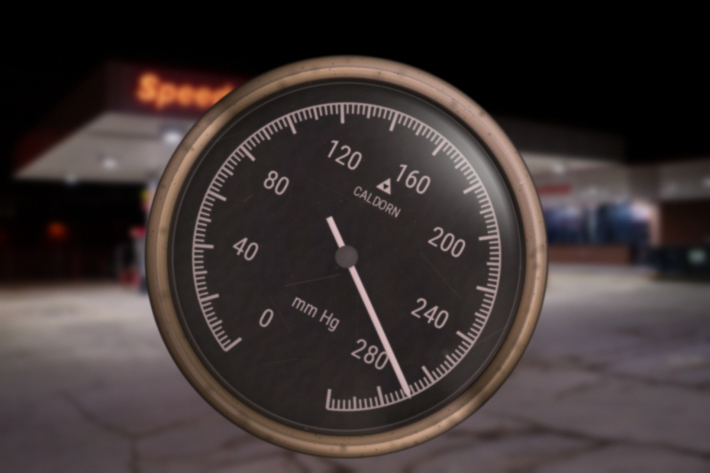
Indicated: 270 (mmHg)
